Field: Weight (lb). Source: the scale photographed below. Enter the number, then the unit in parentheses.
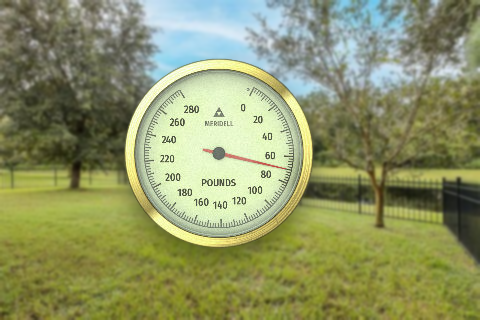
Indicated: 70 (lb)
